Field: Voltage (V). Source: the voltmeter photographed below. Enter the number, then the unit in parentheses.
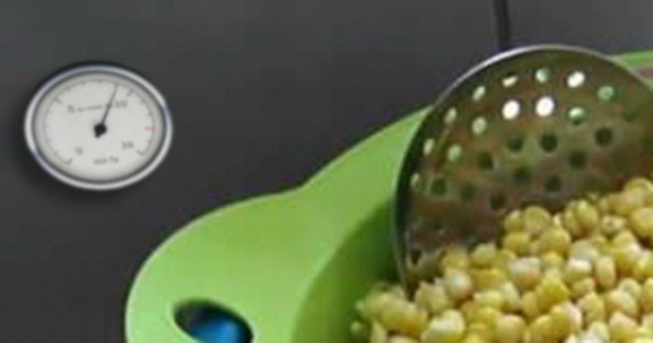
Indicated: 9 (V)
